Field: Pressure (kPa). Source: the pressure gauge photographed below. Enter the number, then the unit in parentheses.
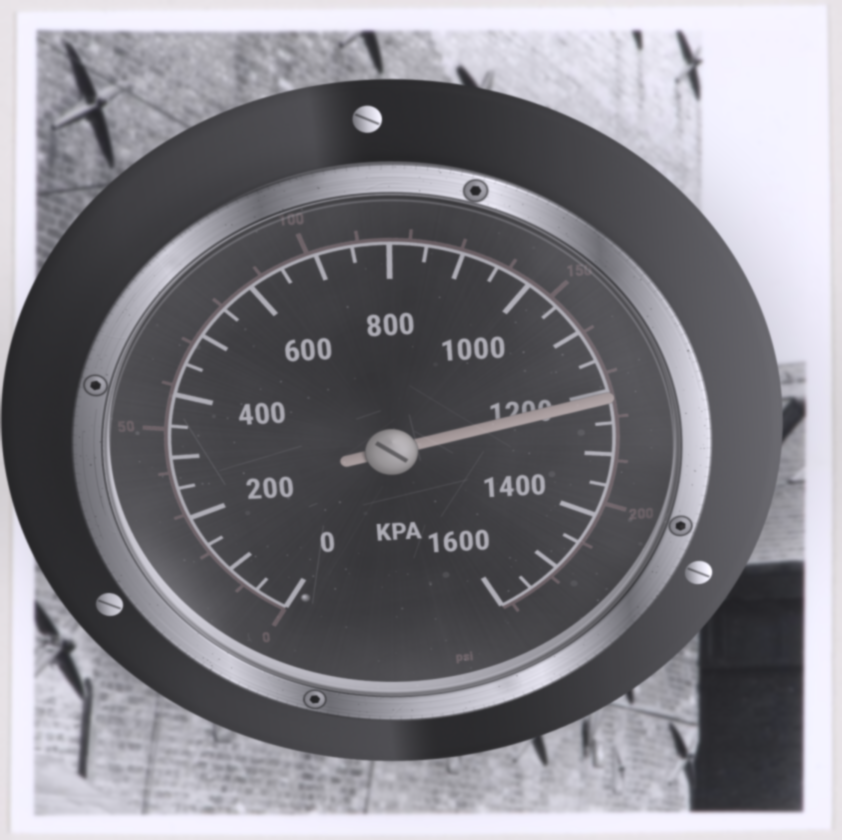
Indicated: 1200 (kPa)
